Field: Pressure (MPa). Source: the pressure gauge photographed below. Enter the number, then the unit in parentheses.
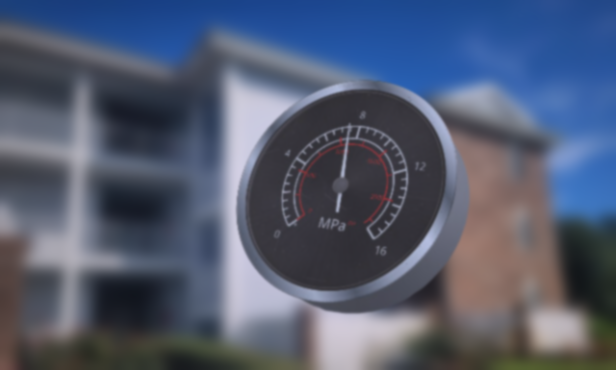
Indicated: 7.5 (MPa)
